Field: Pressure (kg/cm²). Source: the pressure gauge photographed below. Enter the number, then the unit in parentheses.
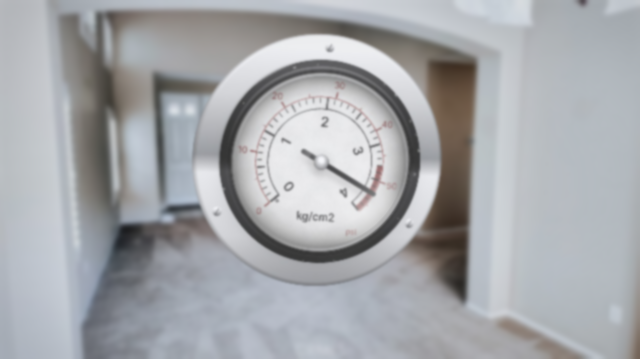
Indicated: 3.7 (kg/cm²)
